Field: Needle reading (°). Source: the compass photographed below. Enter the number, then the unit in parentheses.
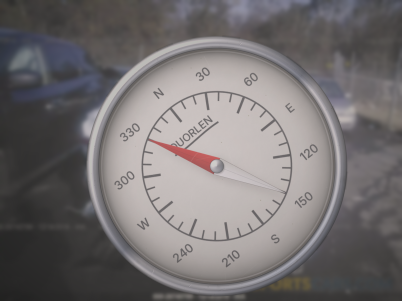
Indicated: 330 (°)
